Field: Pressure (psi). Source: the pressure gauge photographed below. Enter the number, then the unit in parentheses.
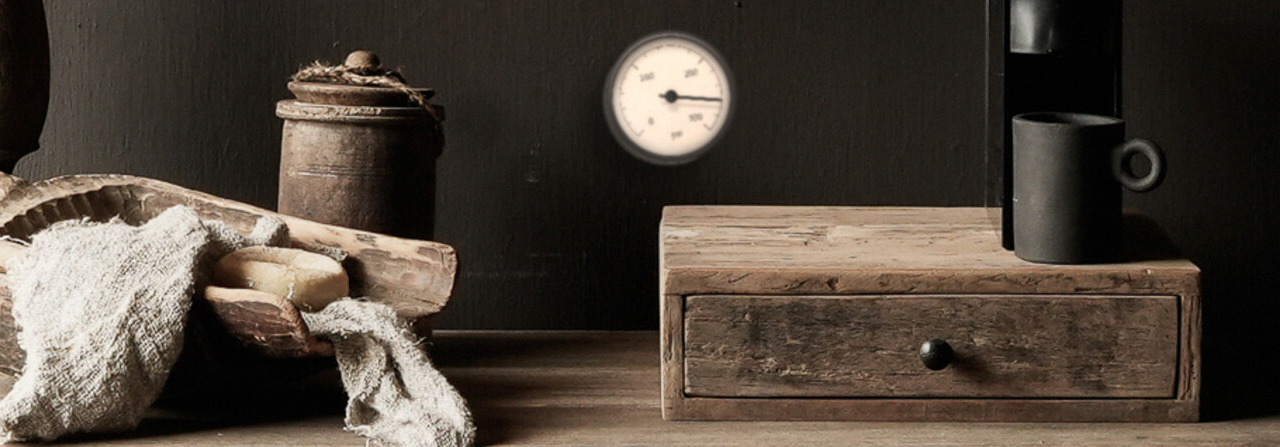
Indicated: 260 (psi)
